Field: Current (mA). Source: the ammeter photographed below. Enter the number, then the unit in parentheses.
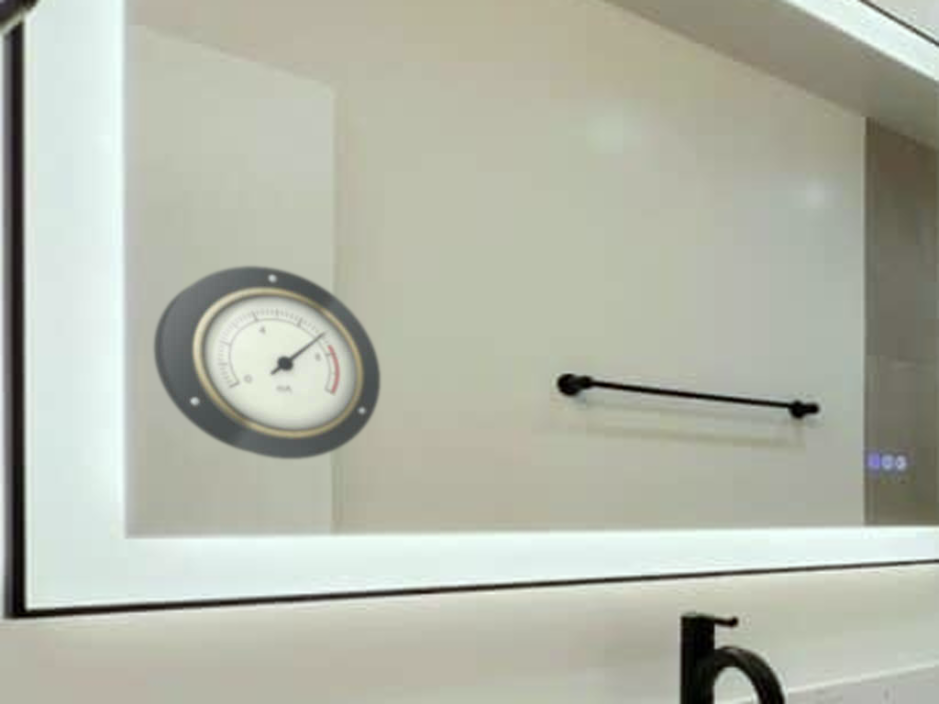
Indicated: 7 (mA)
